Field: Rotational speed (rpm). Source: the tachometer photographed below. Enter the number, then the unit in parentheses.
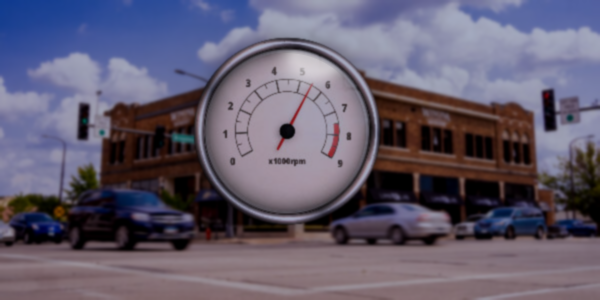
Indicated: 5500 (rpm)
